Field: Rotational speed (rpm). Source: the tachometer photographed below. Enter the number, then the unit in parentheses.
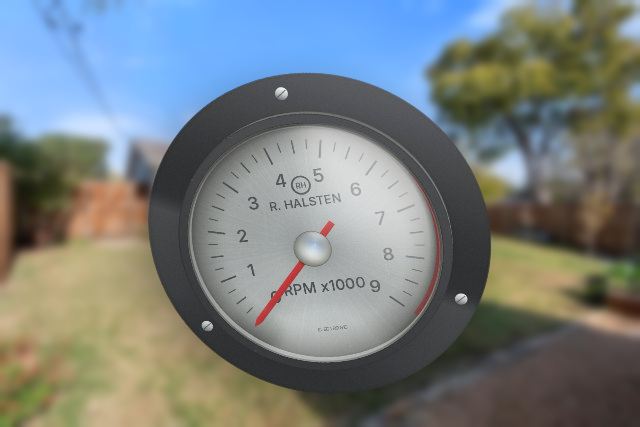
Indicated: 0 (rpm)
